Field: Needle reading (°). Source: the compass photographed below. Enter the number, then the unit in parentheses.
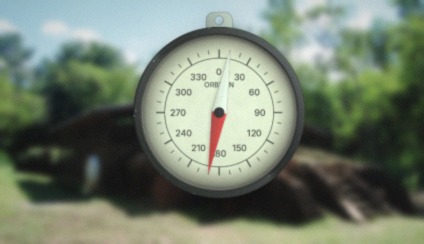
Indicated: 190 (°)
